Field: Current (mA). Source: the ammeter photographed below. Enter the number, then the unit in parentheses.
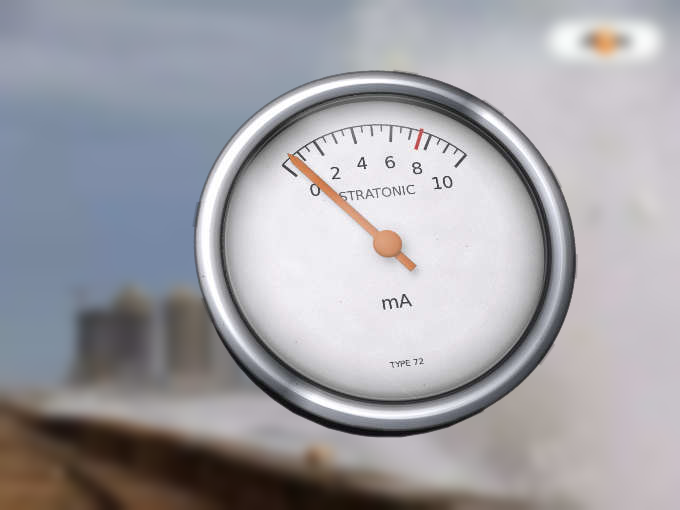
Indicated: 0.5 (mA)
